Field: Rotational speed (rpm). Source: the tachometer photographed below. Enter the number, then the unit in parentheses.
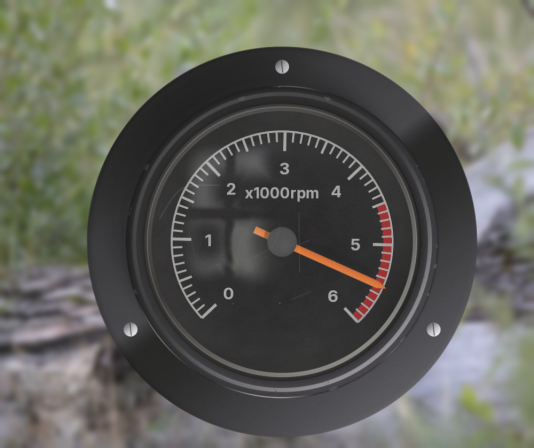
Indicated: 5500 (rpm)
